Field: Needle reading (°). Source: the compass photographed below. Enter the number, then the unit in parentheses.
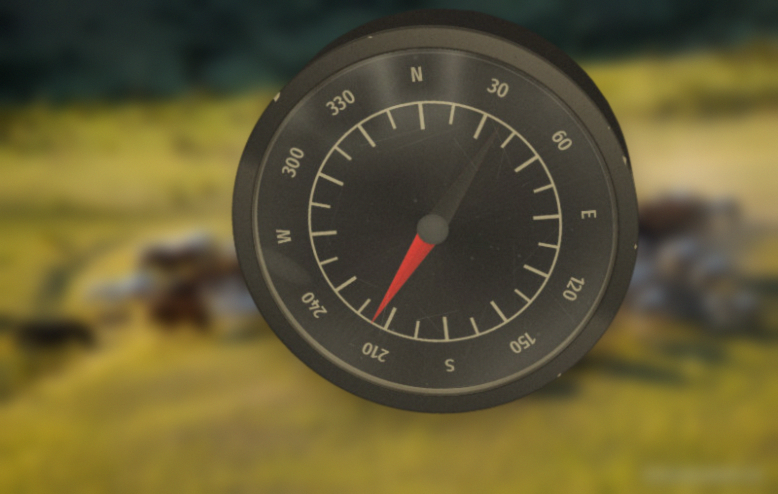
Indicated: 217.5 (°)
